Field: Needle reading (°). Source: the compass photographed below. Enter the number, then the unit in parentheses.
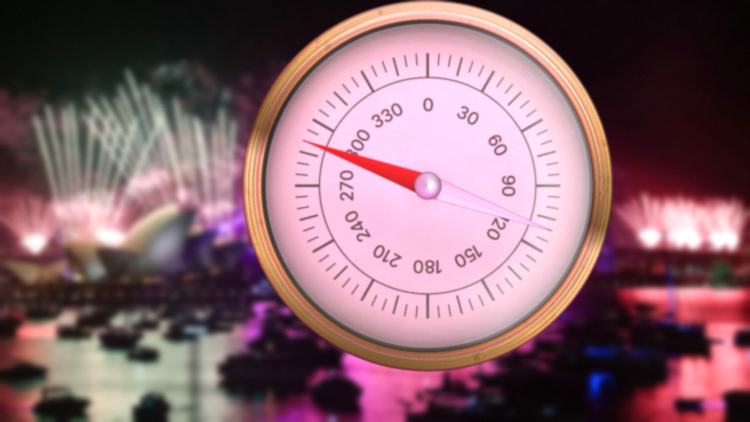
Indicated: 290 (°)
